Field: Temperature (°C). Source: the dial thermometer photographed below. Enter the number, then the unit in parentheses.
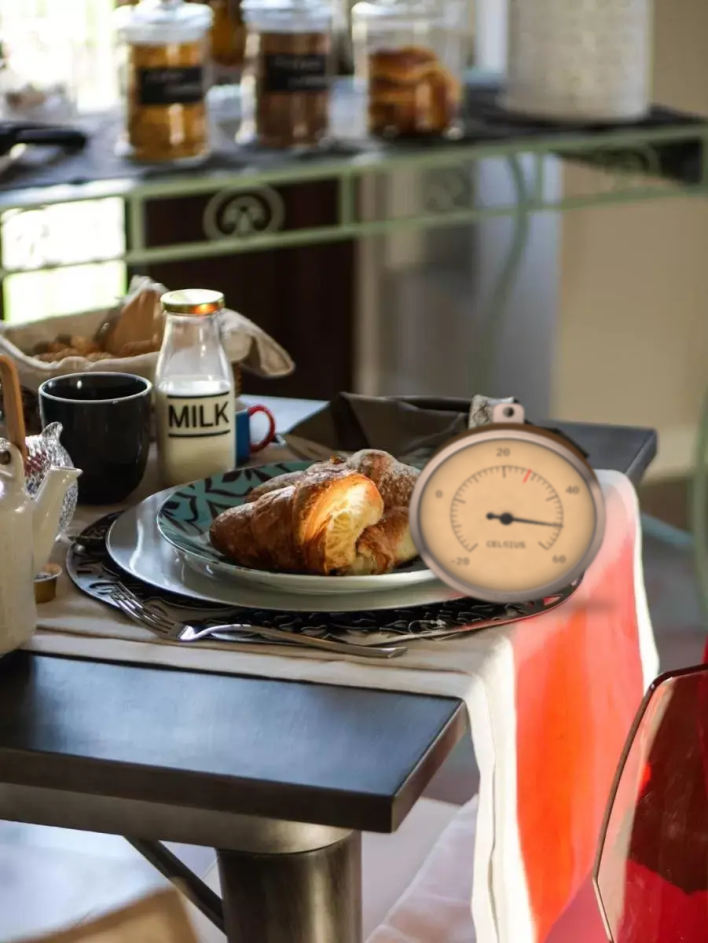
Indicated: 50 (°C)
